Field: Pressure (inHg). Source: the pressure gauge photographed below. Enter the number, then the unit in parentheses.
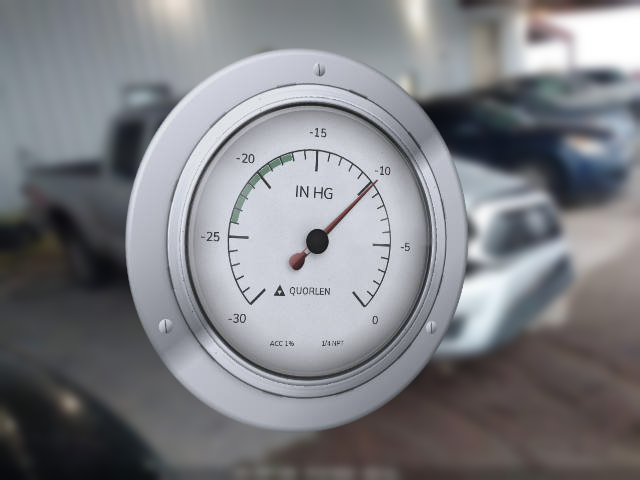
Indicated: -10 (inHg)
